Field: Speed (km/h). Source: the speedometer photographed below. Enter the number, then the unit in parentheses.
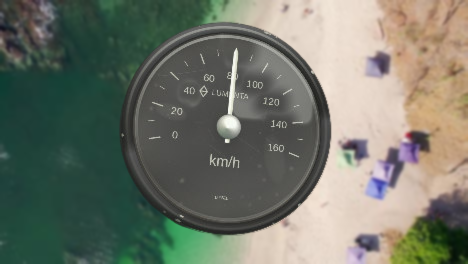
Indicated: 80 (km/h)
